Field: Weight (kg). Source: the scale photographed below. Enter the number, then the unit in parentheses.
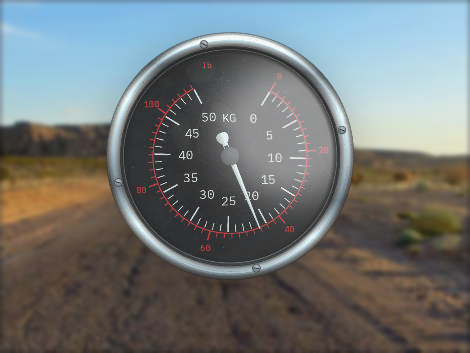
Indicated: 21 (kg)
